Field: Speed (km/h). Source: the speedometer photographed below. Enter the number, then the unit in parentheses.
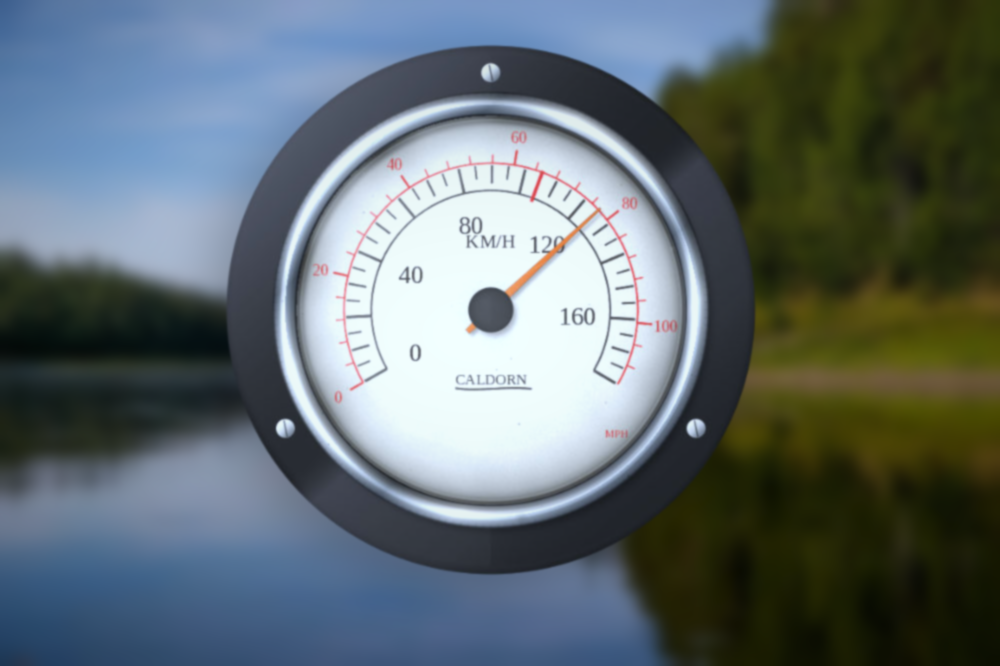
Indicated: 125 (km/h)
